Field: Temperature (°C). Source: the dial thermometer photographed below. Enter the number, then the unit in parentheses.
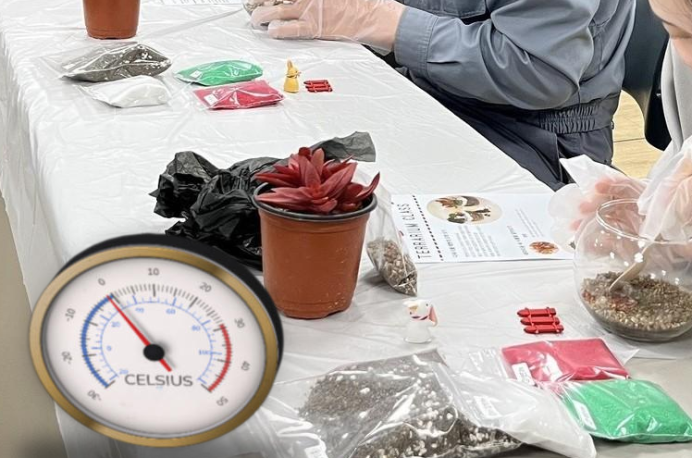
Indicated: 0 (°C)
